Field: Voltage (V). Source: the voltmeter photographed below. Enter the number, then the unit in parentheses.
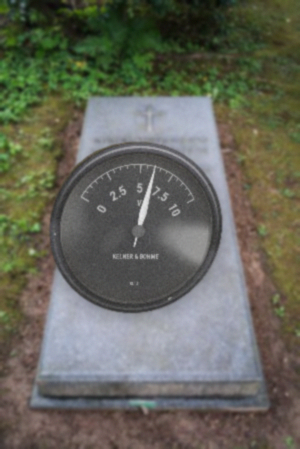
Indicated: 6 (V)
